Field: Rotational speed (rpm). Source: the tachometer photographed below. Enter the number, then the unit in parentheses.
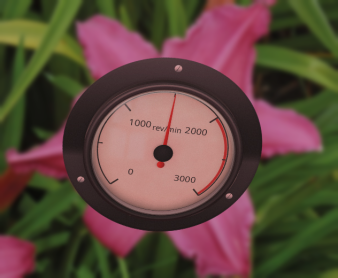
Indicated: 1500 (rpm)
